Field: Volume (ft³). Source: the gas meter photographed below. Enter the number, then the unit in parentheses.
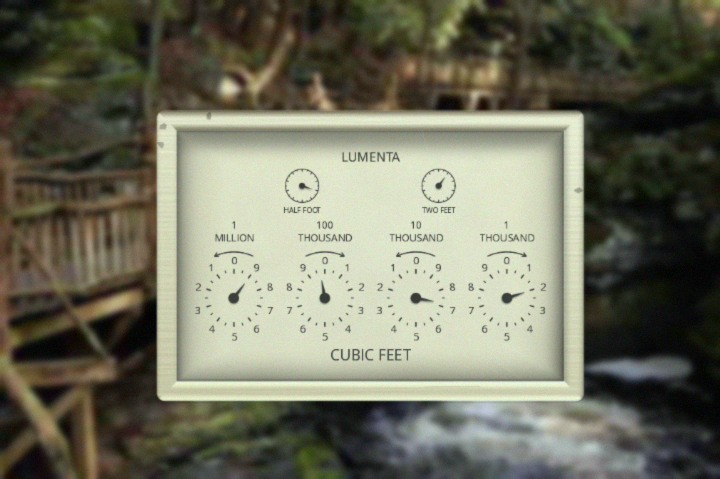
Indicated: 897200 (ft³)
